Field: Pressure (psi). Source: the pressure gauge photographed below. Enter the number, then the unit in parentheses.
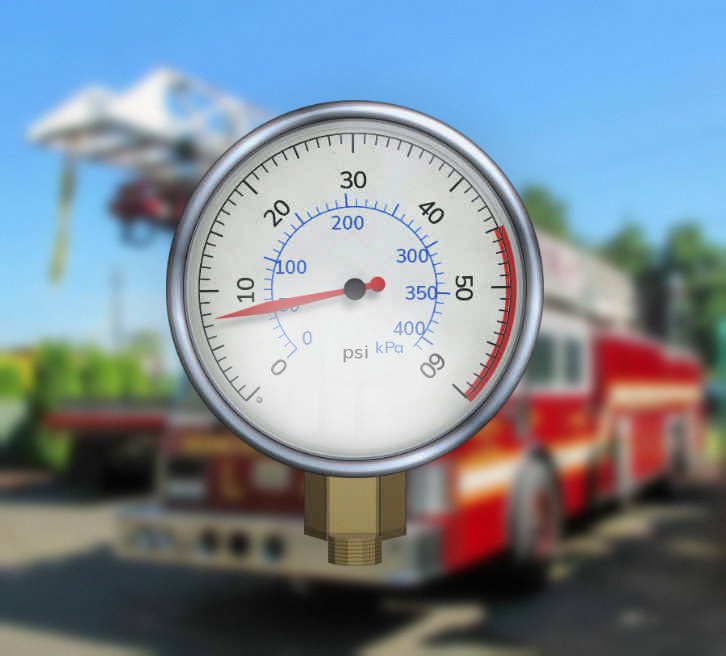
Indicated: 7.5 (psi)
